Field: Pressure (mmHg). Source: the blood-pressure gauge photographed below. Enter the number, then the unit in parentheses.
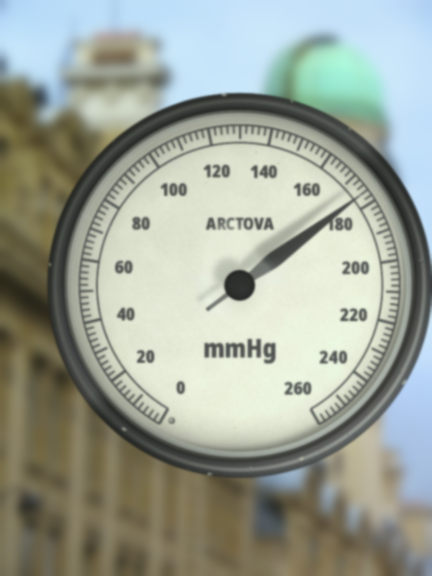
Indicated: 176 (mmHg)
